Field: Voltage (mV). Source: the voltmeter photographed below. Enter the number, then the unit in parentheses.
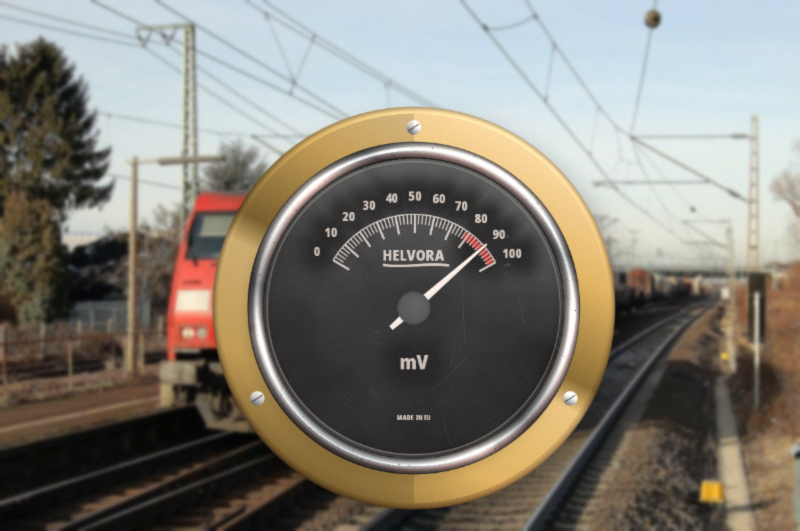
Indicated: 90 (mV)
